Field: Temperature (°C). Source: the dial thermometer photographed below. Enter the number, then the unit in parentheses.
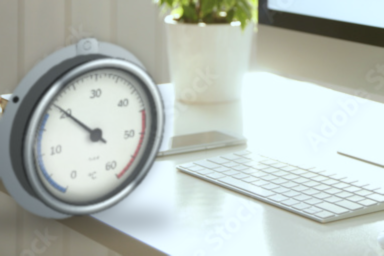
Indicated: 20 (°C)
